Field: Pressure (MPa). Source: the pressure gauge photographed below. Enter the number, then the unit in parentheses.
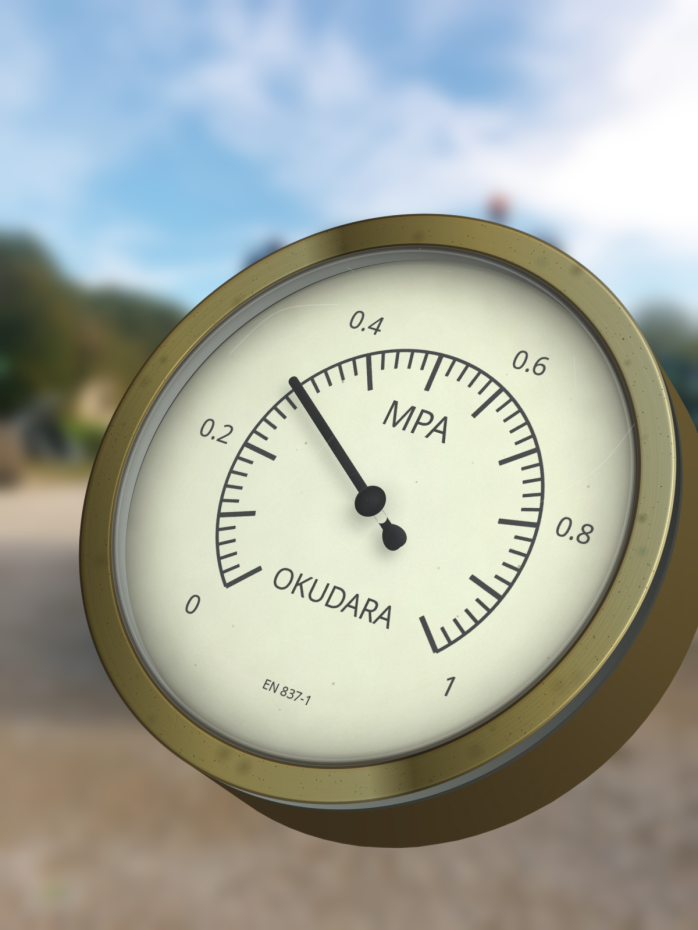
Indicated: 0.3 (MPa)
